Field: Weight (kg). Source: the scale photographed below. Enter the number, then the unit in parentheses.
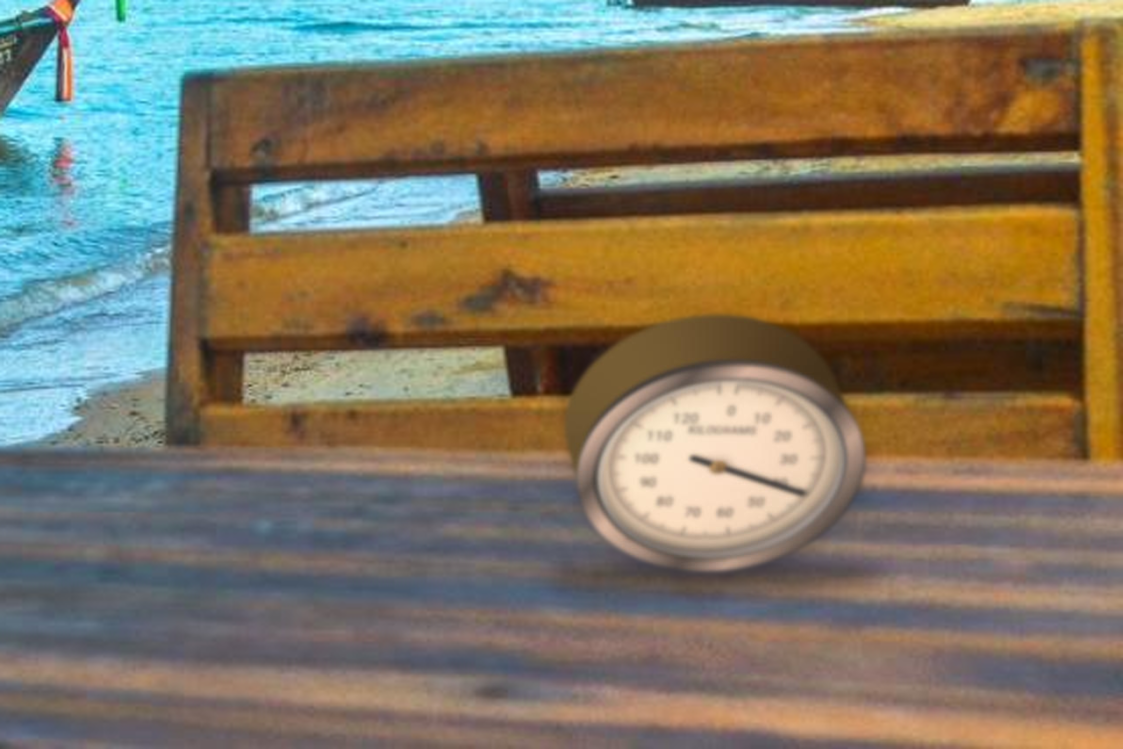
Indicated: 40 (kg)
